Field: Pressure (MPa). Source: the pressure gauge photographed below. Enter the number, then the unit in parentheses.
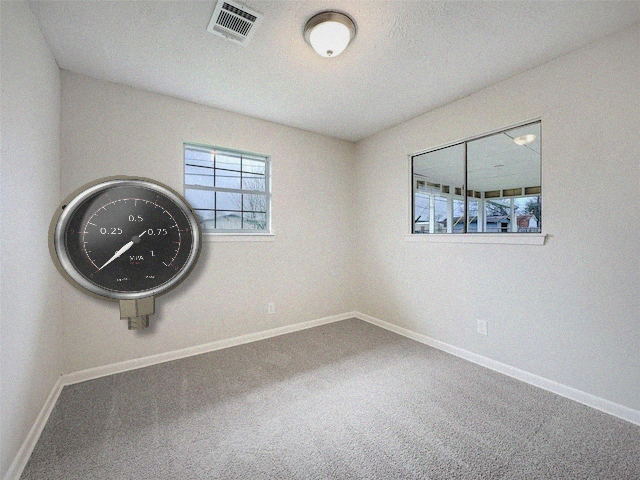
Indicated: 0 (MPa)
